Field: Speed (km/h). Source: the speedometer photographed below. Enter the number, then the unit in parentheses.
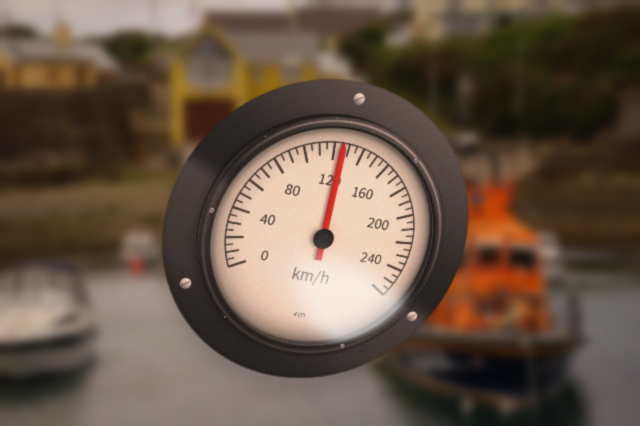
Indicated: 125 (km/h)
